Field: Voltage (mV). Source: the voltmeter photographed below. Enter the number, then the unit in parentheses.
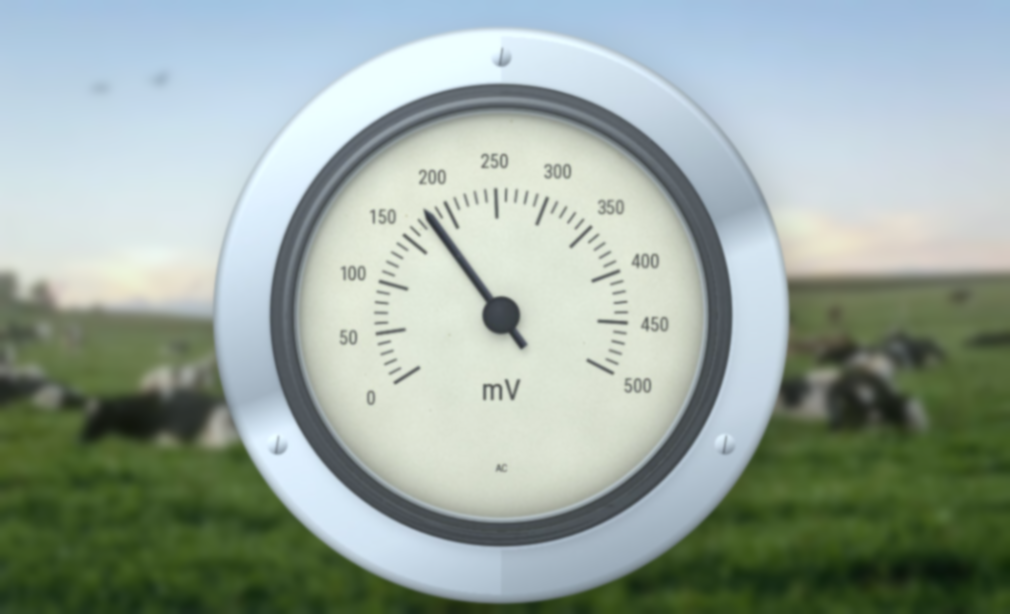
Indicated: 180 (mV)
